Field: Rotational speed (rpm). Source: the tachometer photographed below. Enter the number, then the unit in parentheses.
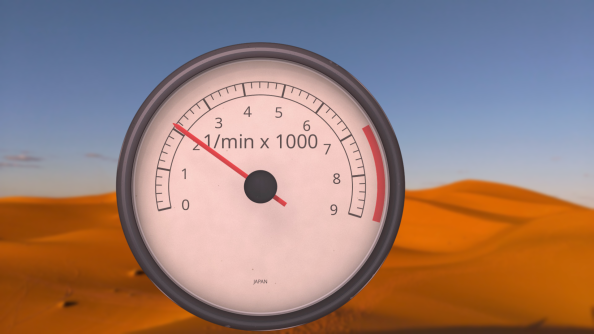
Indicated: 2100 (rpm)
